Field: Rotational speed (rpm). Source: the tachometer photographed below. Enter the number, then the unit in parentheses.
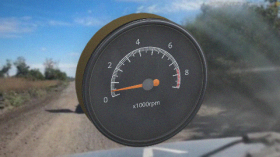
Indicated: 500 (rpm)
